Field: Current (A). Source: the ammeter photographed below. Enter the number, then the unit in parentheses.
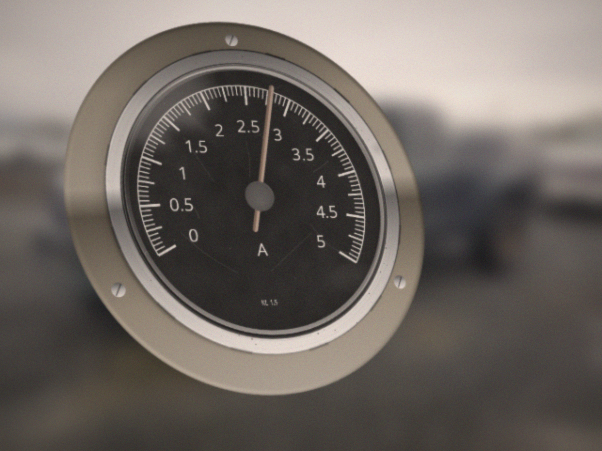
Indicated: 2.75 (A)
